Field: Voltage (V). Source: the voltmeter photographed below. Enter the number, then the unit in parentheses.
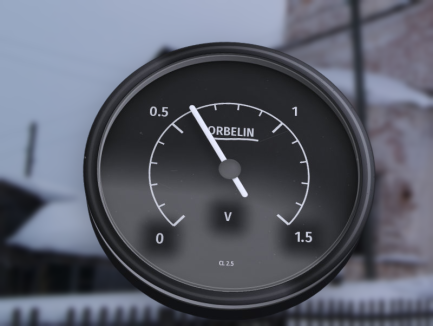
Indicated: 0.6 (V)
